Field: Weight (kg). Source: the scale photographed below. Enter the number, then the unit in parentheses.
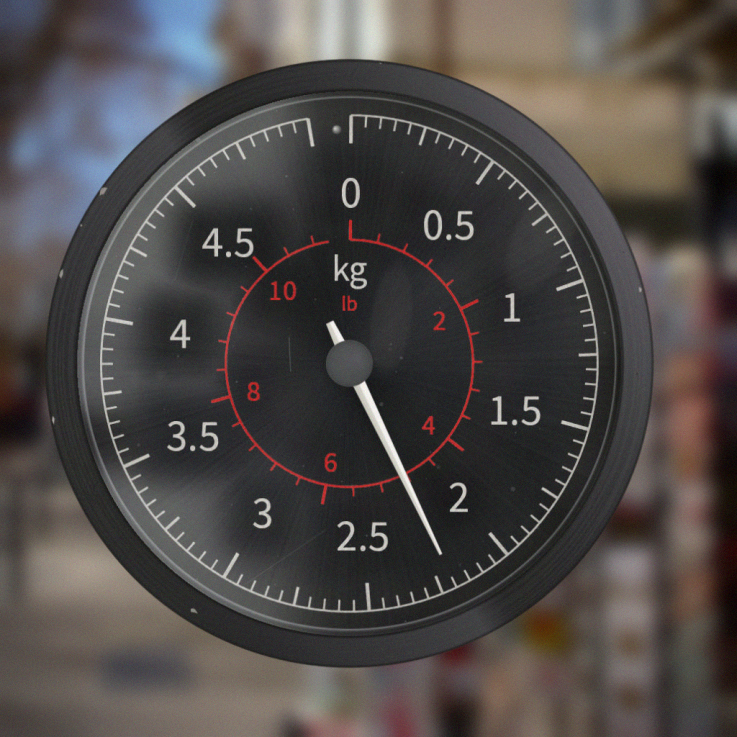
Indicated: 2.2 (kg)
